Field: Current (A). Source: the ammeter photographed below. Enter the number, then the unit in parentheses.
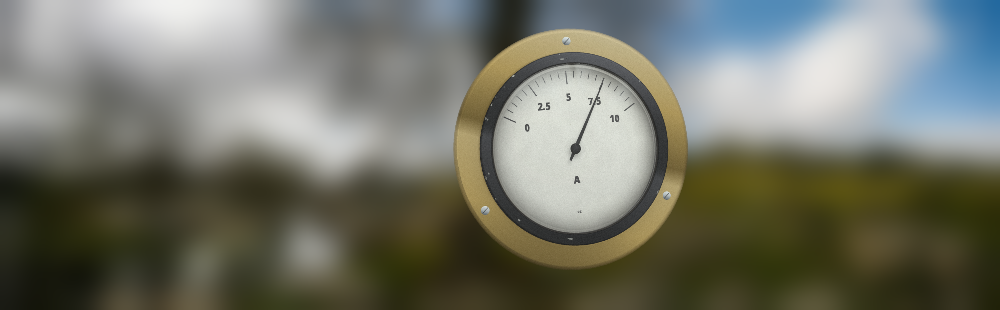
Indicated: 7.5 (A)
